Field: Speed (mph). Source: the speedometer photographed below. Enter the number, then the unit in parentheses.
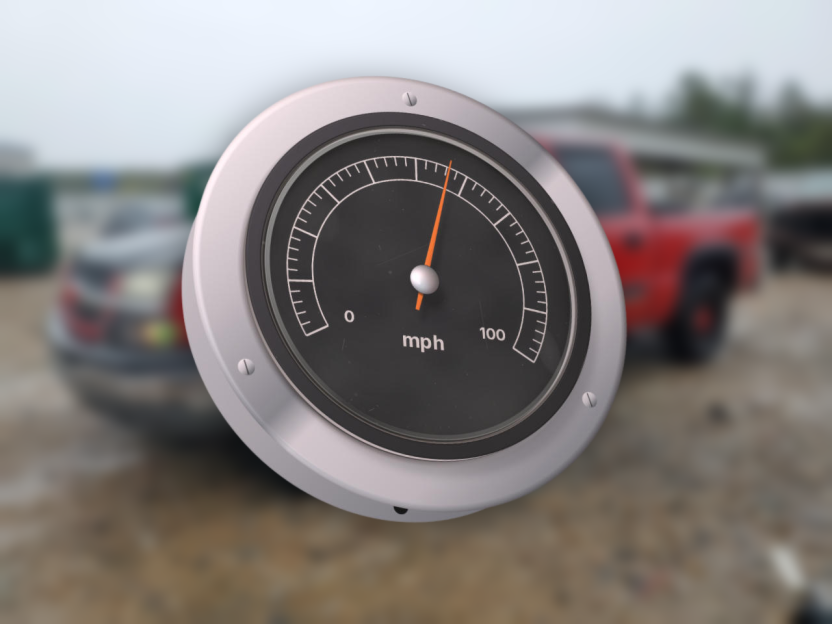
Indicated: 56 (mph)
